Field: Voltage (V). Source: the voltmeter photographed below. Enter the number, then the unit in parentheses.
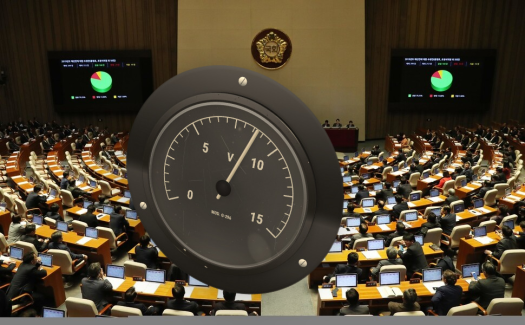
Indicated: 8.75 (V)
